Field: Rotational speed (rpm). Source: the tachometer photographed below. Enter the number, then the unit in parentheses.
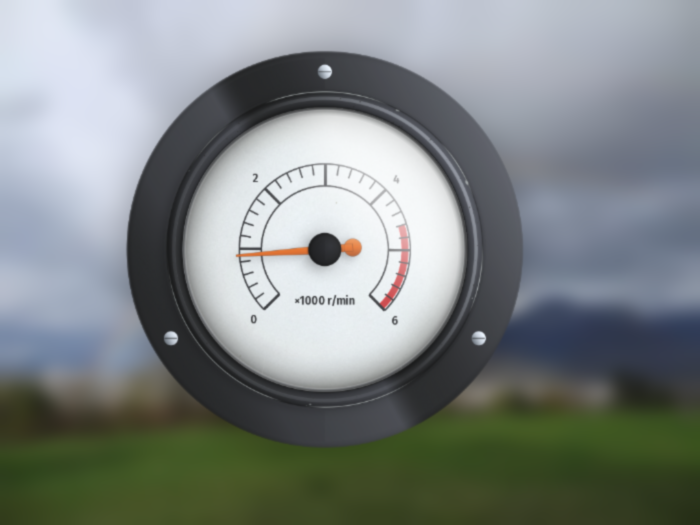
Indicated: 900 (rpm)
